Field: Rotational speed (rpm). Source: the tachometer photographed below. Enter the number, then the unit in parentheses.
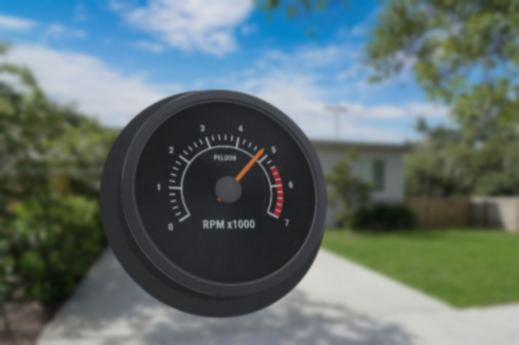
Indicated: 4800 (rpm)
